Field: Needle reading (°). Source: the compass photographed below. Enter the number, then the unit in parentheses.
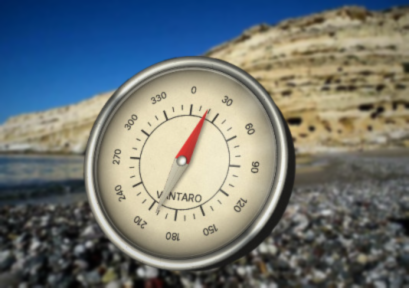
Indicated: 20 (°)
